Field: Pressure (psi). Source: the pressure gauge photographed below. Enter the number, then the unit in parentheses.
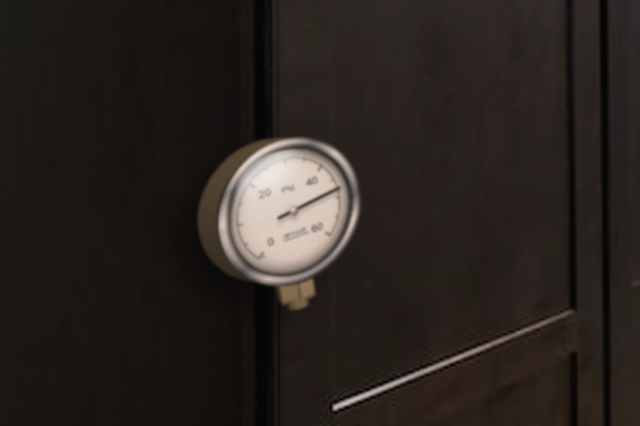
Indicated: 47.5 (psi)
